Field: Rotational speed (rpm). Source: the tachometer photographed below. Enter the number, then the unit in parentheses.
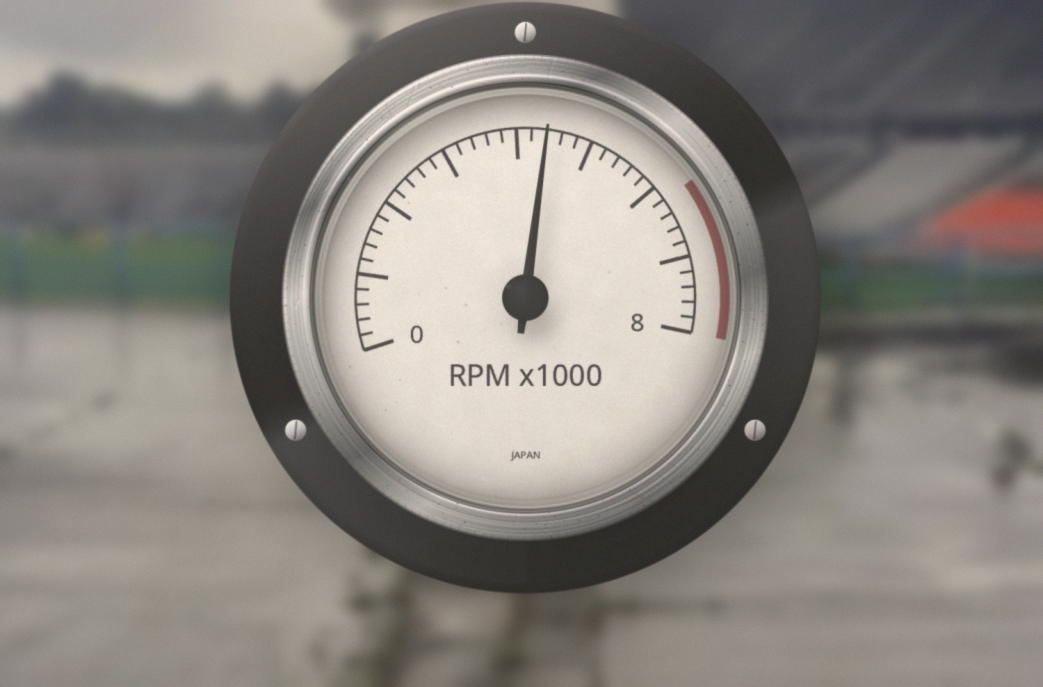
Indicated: 4400 (rpm)
